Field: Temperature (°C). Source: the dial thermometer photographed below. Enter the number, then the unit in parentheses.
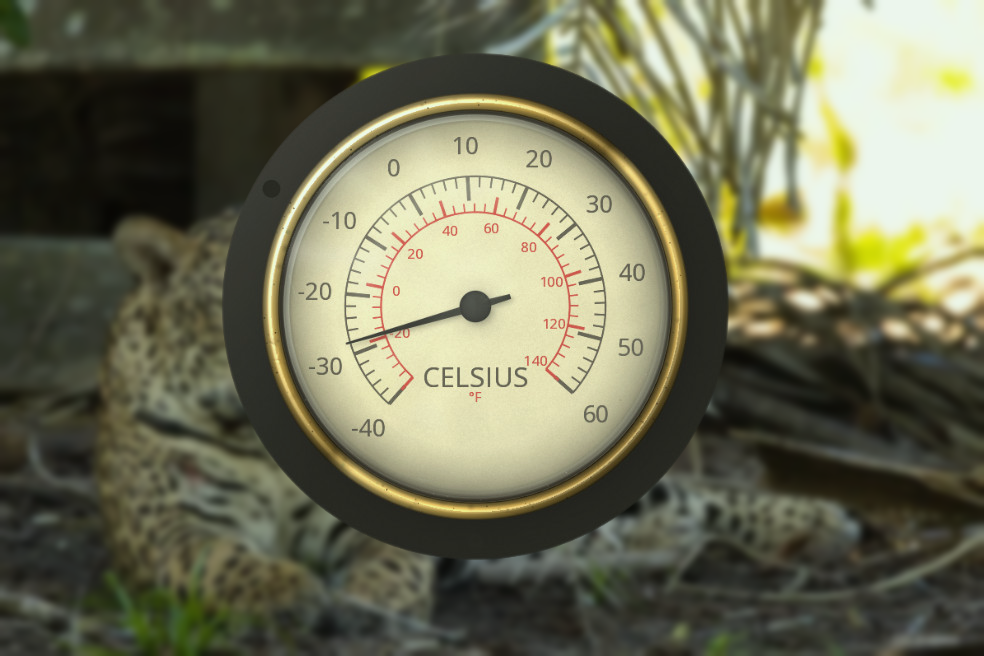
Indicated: -28 (°C)
